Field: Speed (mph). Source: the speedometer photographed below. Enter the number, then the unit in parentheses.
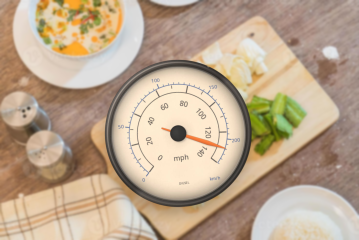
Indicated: 130 (mph)
